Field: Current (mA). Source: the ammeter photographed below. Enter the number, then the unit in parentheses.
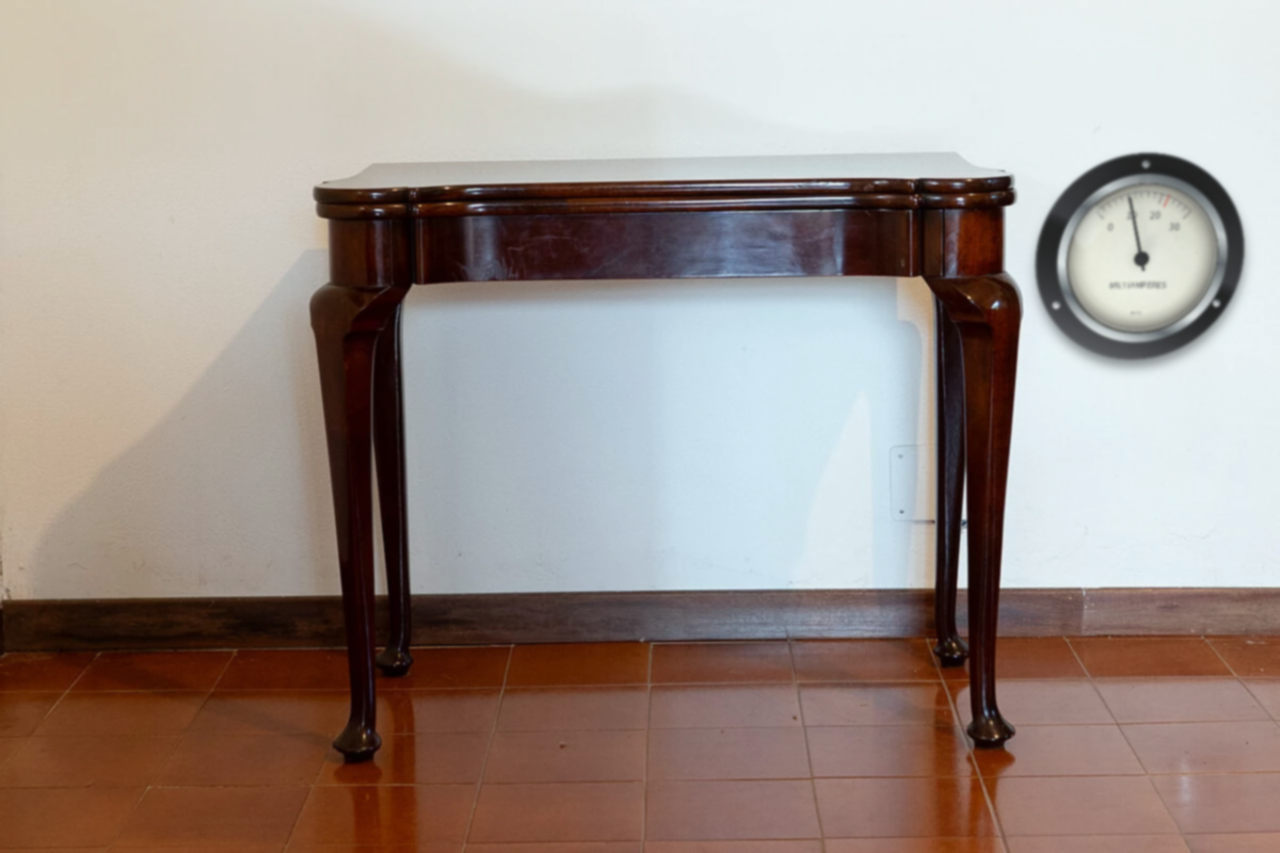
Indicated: 10 (mA)
